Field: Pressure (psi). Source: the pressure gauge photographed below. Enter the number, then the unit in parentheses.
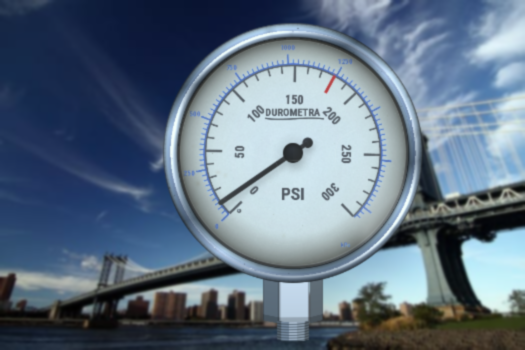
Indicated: 10 (psi)
